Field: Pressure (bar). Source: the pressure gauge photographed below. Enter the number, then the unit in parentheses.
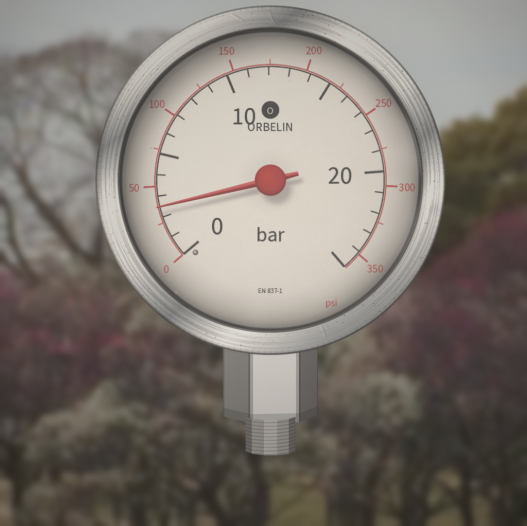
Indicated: 2.5 (bar)
